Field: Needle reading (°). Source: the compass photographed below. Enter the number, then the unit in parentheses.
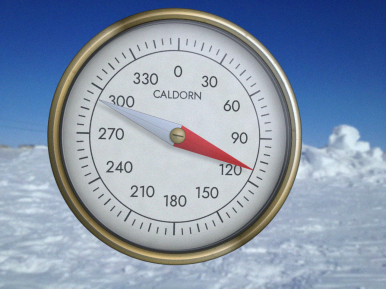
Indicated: 112.5 (°)
